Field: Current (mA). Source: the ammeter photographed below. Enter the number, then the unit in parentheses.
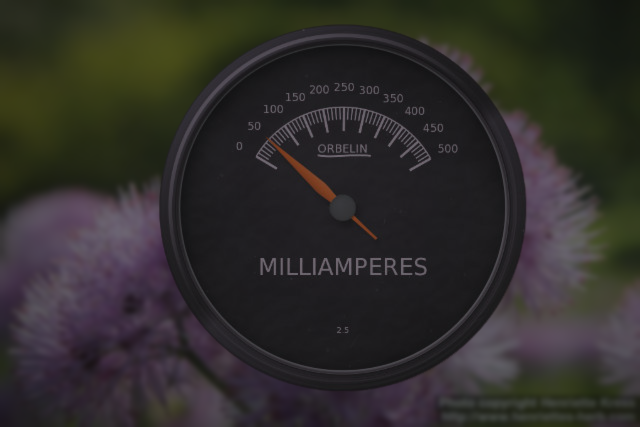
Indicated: 50 (mA)
